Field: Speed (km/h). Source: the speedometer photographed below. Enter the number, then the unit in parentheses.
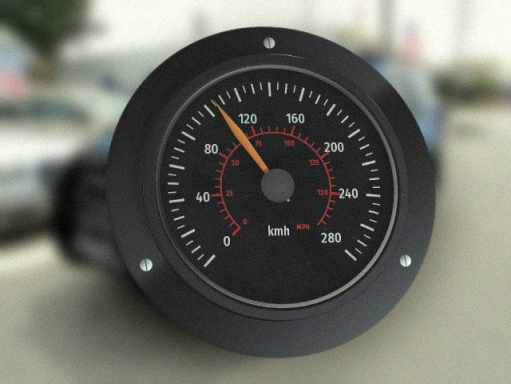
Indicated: 105 (km/h)
